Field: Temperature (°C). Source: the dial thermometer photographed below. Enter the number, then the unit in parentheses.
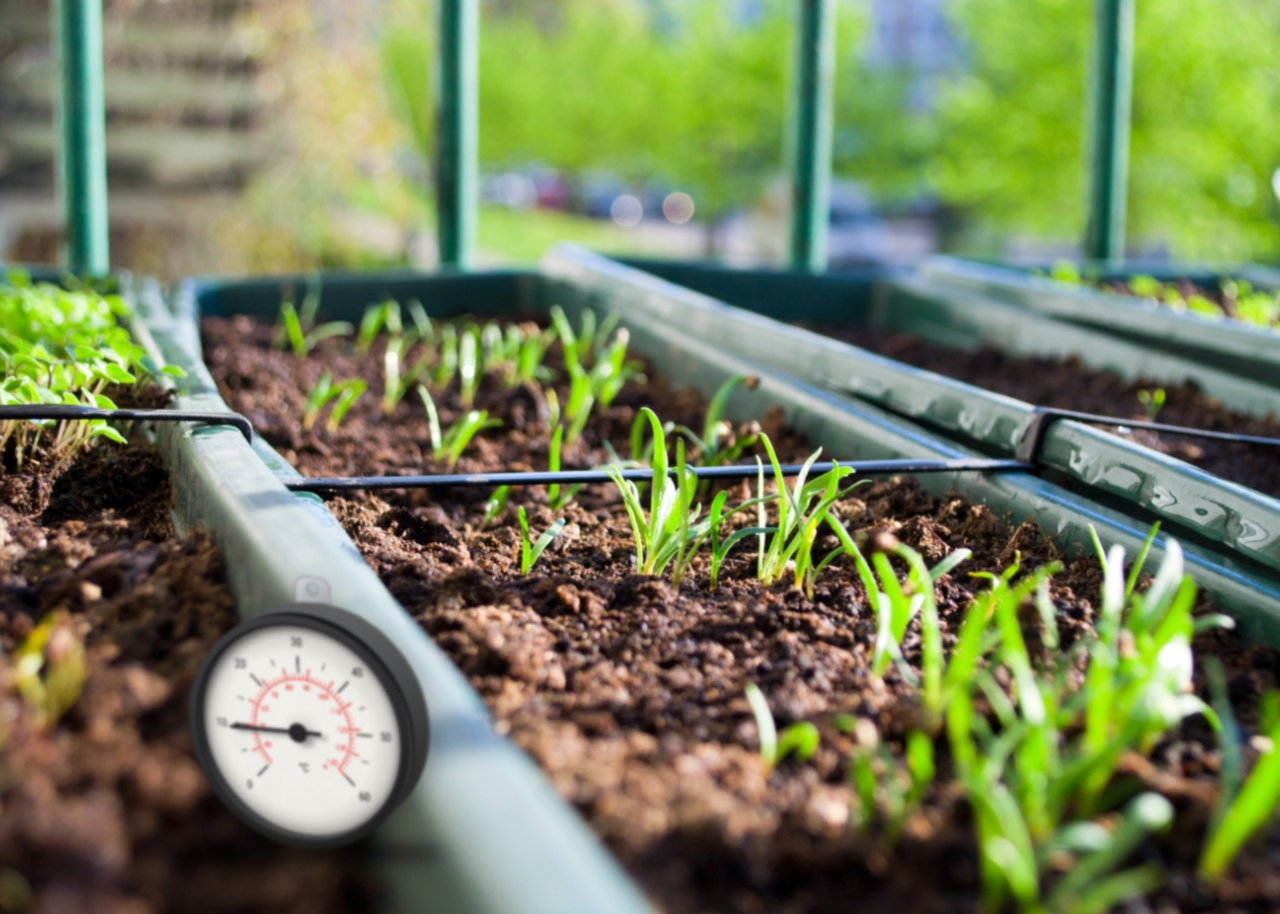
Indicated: 10 (°C)
